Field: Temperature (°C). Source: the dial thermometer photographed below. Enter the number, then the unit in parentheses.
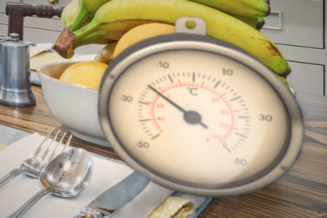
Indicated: -20 (°C)
